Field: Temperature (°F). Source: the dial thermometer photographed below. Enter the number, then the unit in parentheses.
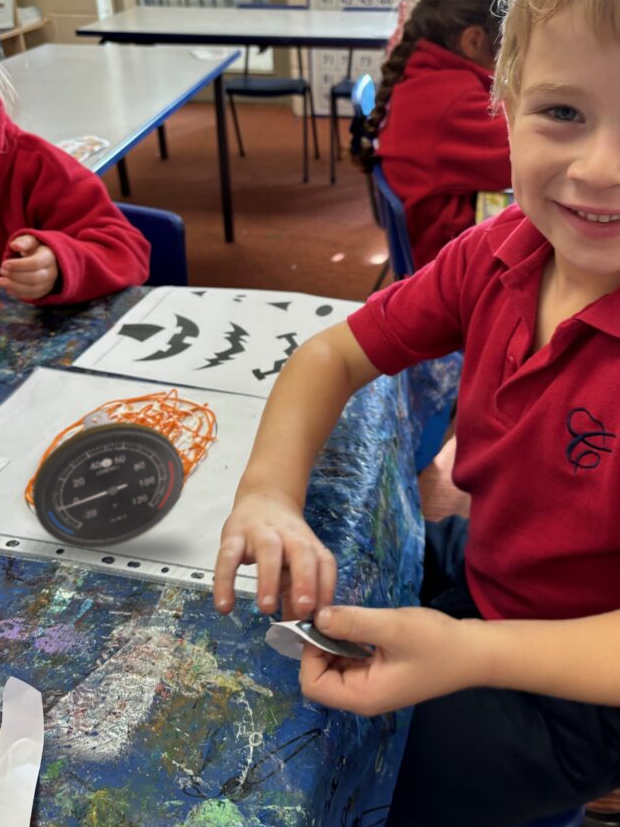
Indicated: 0 (°F)
